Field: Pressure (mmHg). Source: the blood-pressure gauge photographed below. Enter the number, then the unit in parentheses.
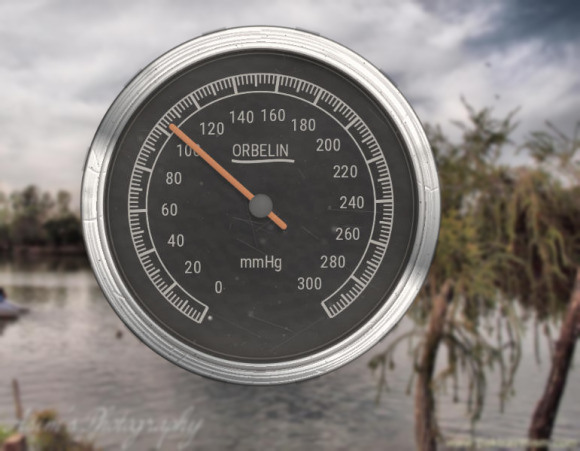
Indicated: 104 (mmHg)
